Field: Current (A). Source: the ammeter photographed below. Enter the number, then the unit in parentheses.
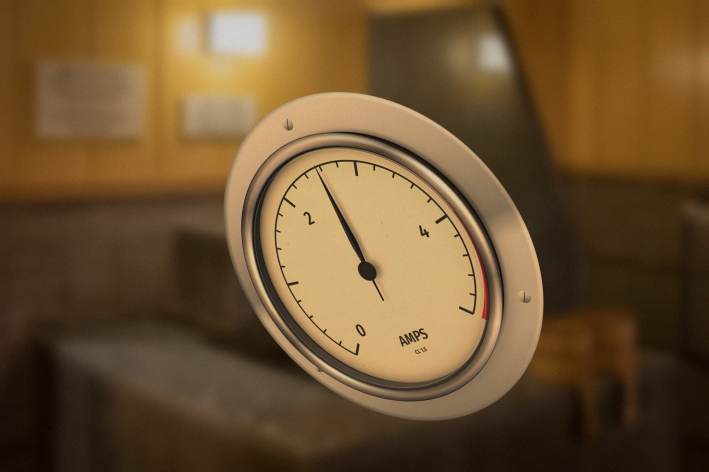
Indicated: 2.6 (A)
